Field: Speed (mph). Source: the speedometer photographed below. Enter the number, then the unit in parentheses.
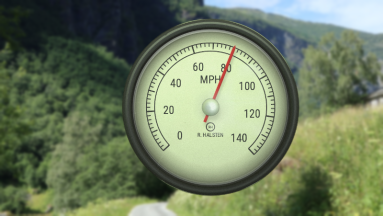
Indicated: 80 (mph)
